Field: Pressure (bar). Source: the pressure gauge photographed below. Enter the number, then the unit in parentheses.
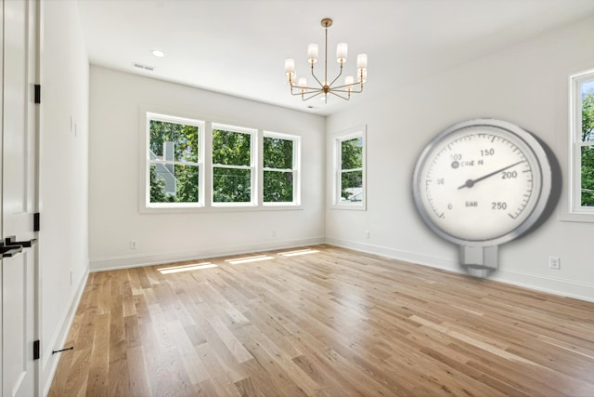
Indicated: 190 (bar)
